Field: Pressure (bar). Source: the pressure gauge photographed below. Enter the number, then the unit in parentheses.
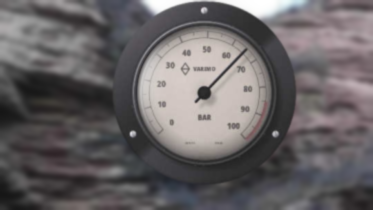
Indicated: 65 (bar)
